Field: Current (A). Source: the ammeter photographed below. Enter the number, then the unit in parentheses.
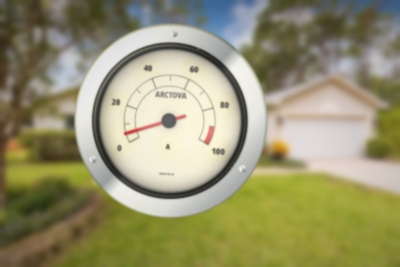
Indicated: 5 (A)
